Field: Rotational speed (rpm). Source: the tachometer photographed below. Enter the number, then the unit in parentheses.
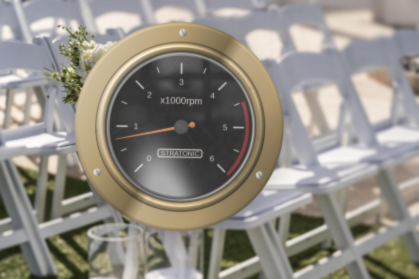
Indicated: 750 (rpm)
